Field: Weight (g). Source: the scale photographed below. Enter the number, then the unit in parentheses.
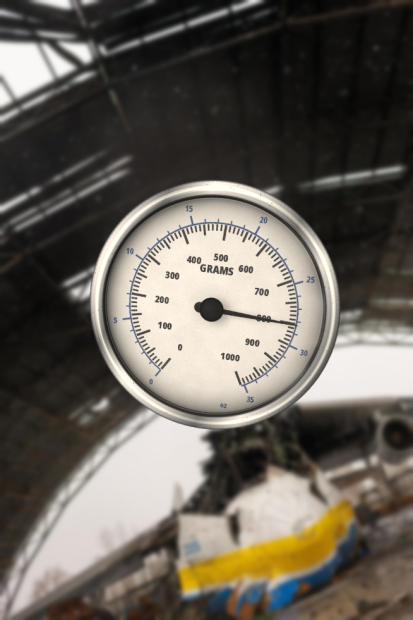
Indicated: 800 (g)
